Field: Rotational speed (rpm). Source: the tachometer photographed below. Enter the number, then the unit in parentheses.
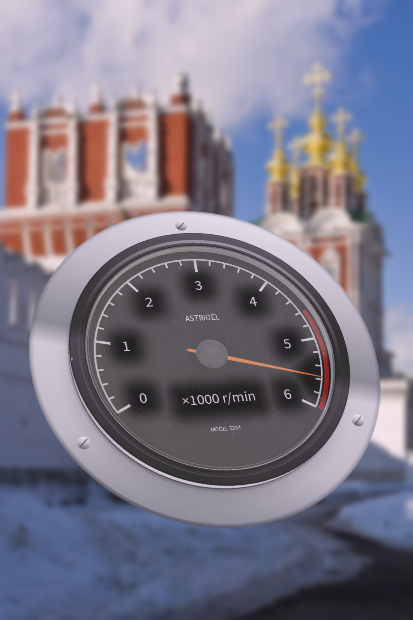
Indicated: 5600 (rpm)
